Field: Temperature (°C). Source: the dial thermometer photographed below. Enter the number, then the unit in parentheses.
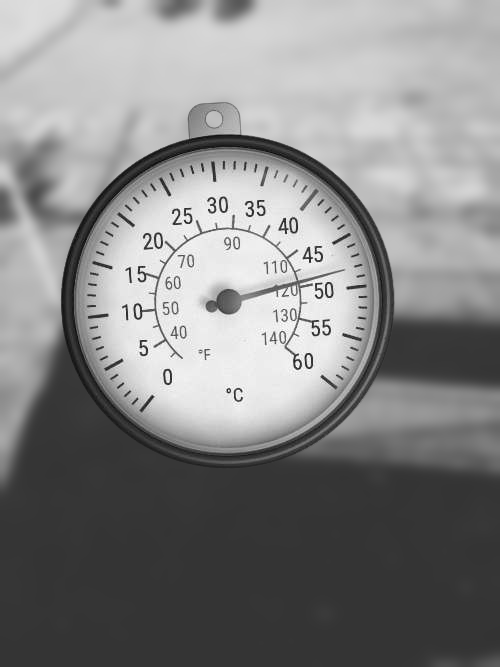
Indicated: 48 (°C)
